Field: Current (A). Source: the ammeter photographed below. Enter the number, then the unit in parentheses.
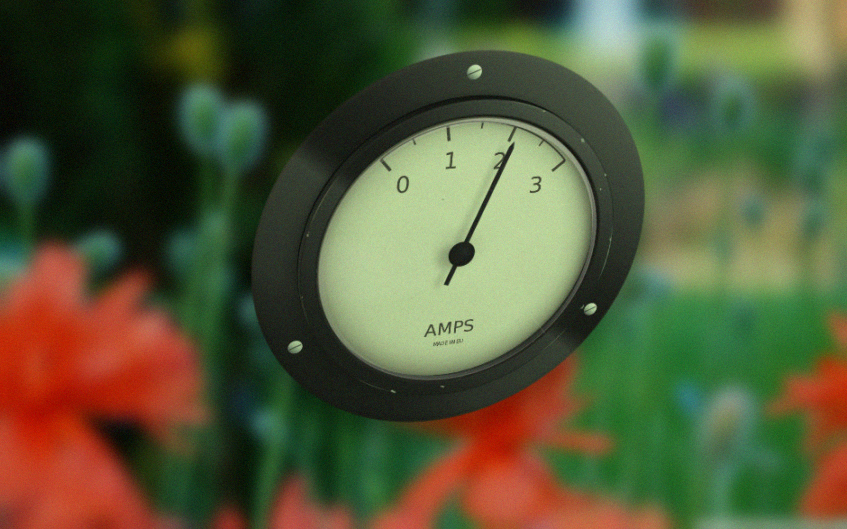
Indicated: 2 (A)
